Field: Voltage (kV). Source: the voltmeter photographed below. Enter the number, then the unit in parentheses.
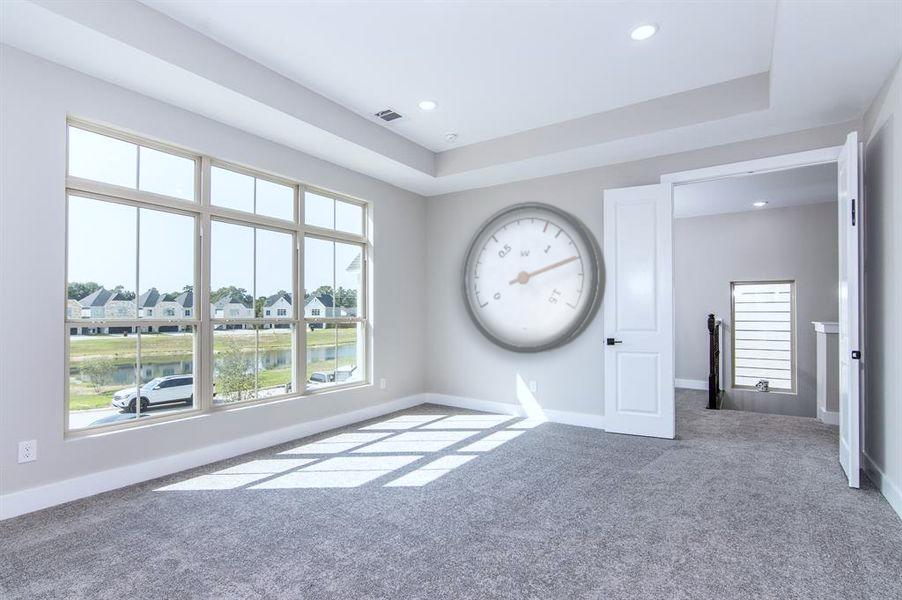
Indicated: 1.2 (kV)
